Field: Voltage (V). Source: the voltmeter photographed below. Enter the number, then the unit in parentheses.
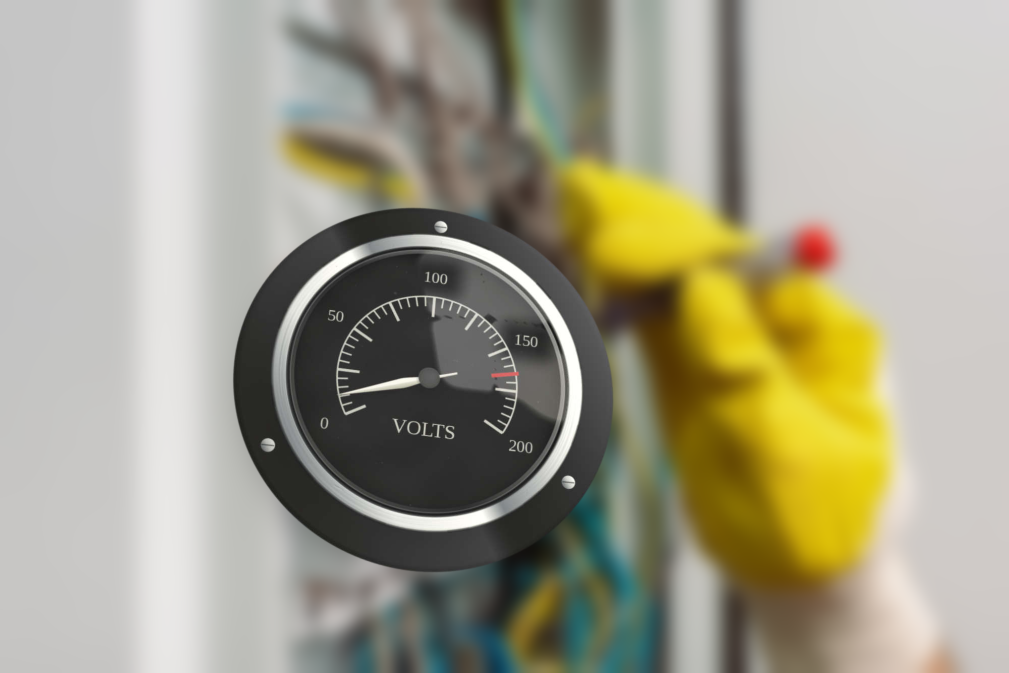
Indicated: 10 (V)
